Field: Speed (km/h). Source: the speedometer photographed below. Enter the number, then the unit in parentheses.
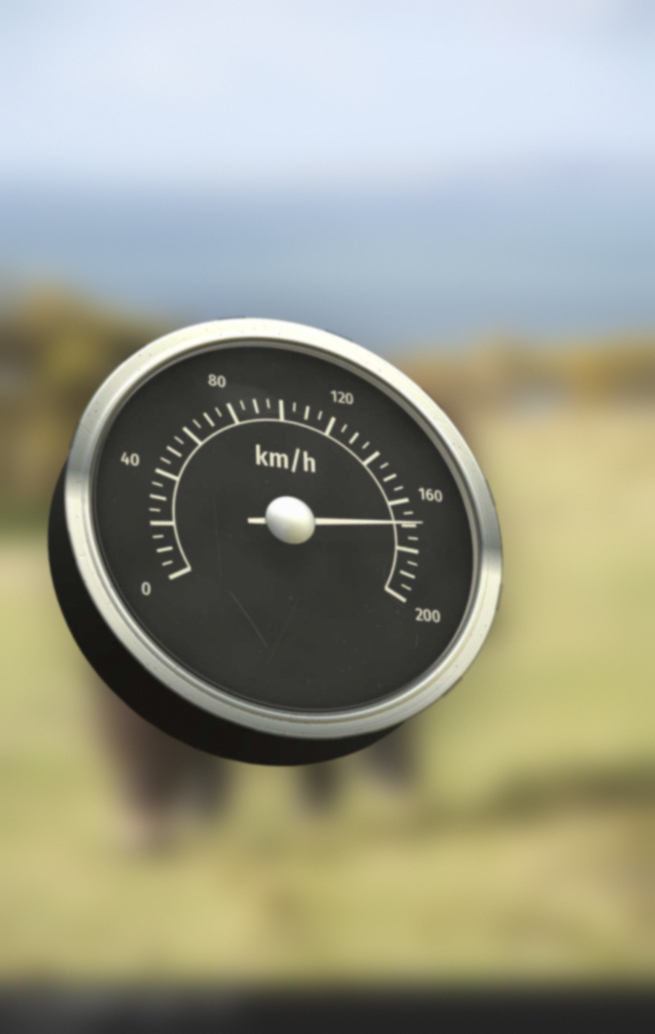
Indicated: 170 (km/h)
